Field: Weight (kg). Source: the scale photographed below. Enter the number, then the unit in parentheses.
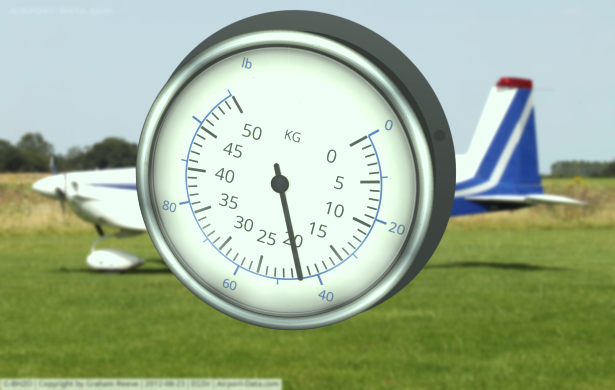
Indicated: 20 (kg)
